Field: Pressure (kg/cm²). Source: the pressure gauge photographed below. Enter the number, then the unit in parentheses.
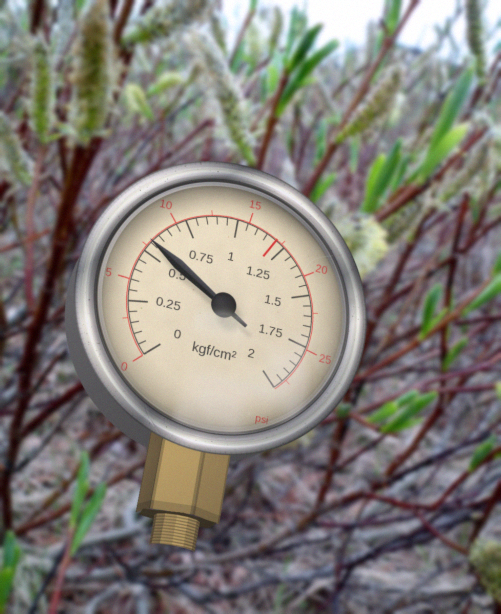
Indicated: 0.55 (kg/cm²)
